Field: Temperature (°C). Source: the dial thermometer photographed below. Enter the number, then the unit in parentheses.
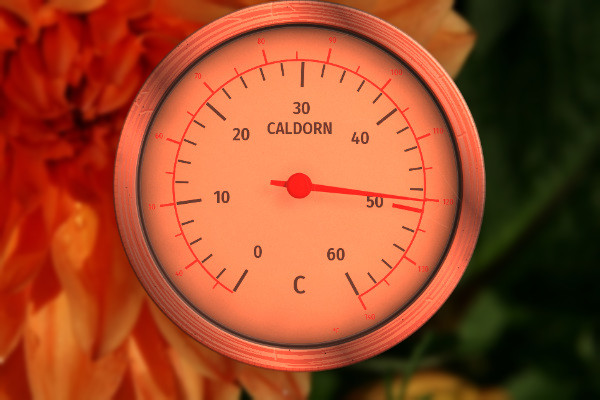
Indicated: 49 (°C)
